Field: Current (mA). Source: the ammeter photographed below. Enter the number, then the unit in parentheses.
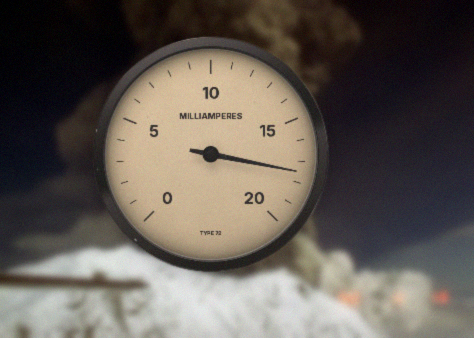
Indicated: 17.5 (mA)
